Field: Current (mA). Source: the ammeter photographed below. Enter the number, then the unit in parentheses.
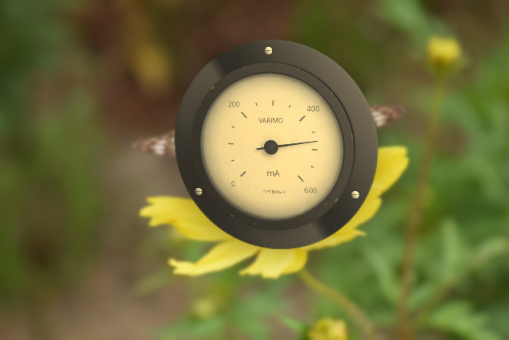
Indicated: 475 (mA)
